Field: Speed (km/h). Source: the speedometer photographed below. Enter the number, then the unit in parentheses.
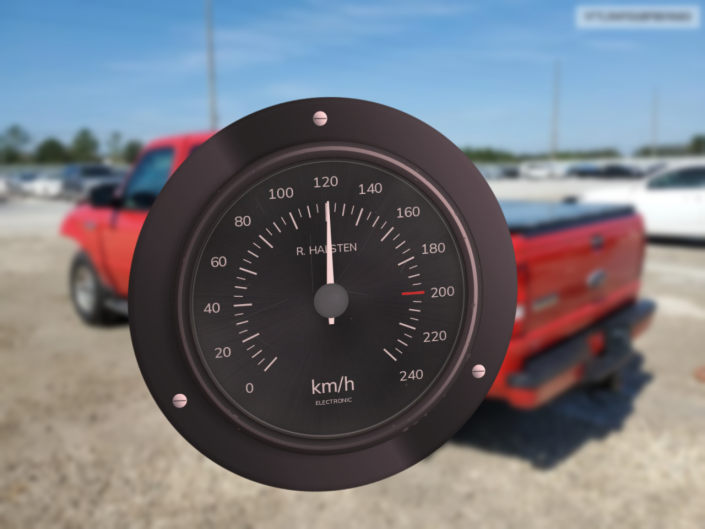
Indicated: 120 (km/h)
